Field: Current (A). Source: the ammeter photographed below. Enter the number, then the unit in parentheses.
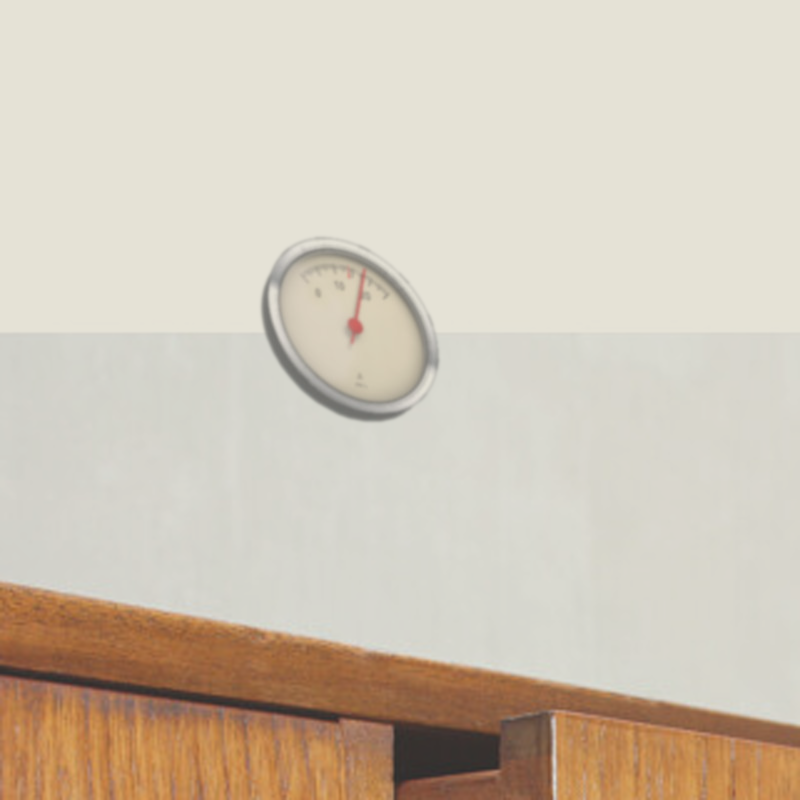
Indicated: 17.5 (A)
